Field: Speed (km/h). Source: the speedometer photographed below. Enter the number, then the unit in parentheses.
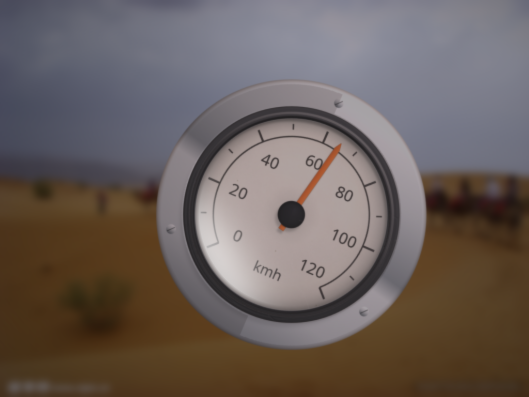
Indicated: 65 (km/h)
